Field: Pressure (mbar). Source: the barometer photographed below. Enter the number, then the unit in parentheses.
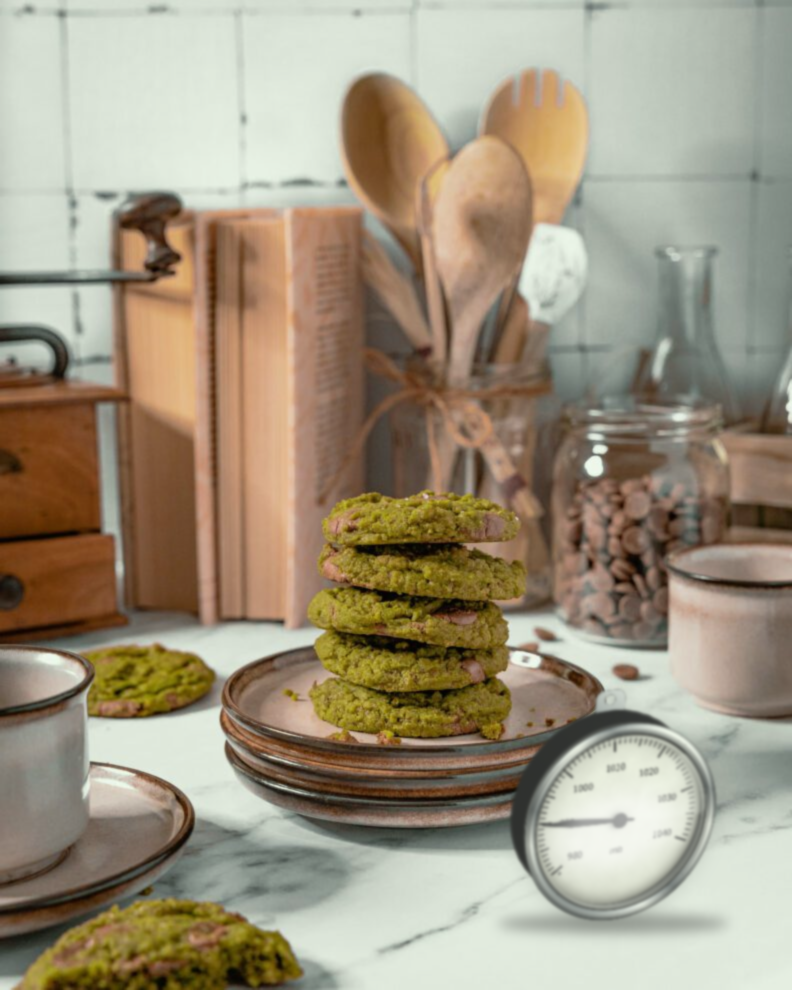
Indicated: 990 (mbar)
